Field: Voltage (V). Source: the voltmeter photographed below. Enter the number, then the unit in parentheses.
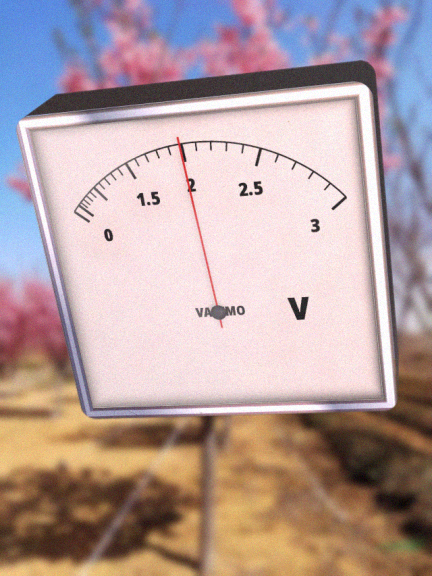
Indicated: 2 (V)
